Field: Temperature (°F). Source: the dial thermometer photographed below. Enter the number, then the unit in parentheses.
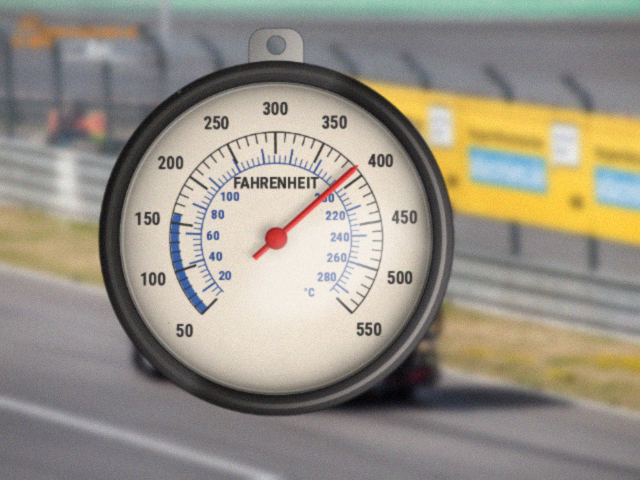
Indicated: 390 (°F)
